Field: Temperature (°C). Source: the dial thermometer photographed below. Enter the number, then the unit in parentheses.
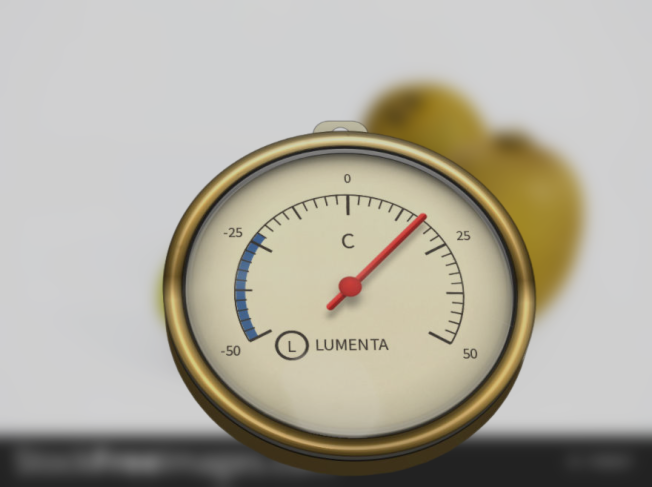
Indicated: 17.5 (°C)
